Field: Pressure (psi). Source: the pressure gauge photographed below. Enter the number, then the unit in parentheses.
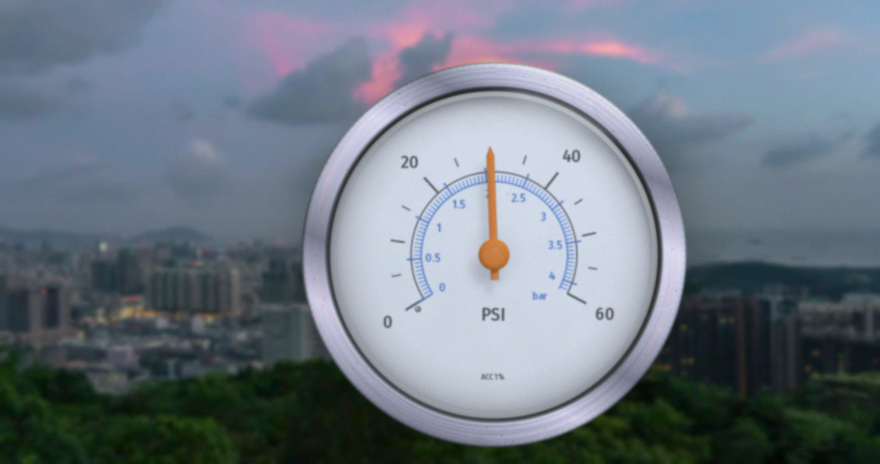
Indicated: 30 (psi)
